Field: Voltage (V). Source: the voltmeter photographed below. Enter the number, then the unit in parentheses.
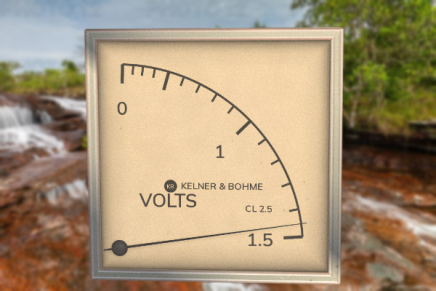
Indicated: 1.45 (V)
